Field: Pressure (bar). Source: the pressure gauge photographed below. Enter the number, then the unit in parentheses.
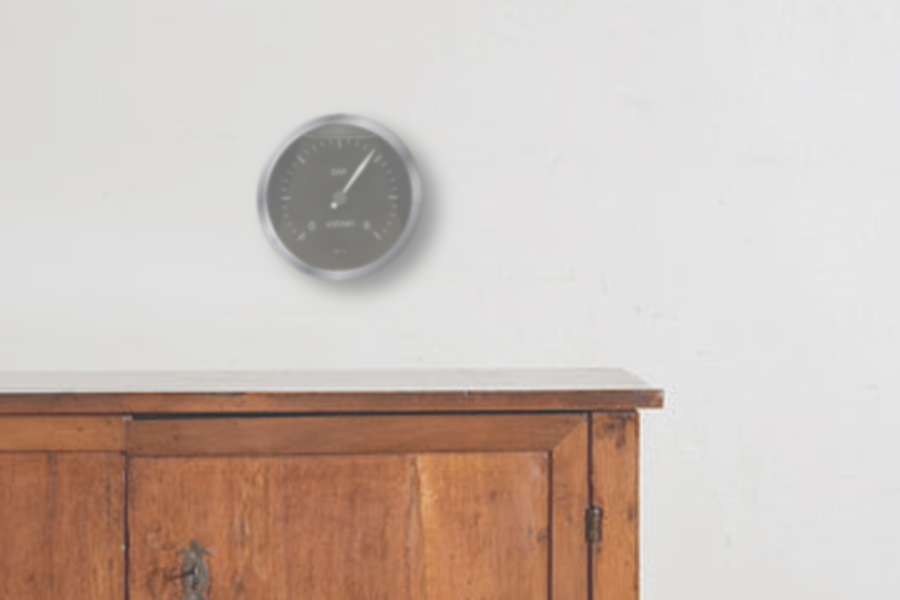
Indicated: 3.8 (bar)
